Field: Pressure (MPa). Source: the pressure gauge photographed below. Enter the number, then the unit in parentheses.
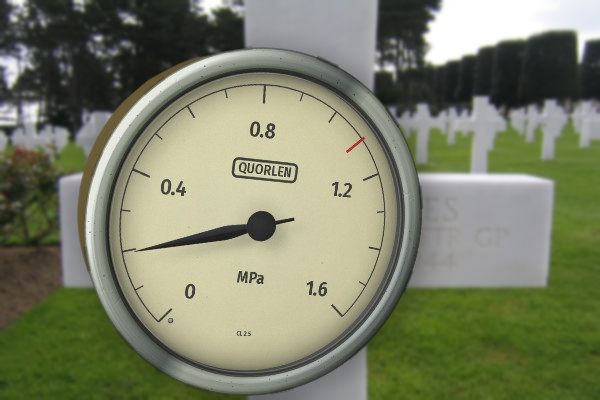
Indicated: 0.2 (MPa)
